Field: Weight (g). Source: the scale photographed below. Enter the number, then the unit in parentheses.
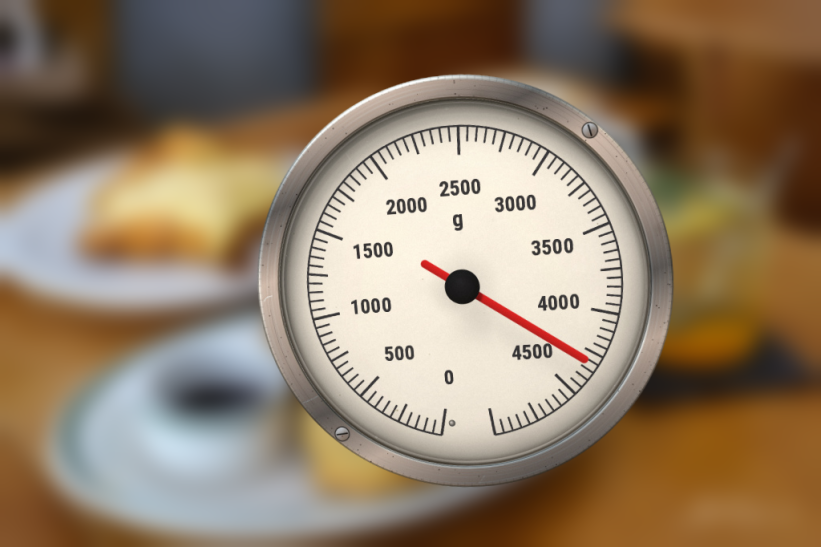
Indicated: 4300 (g)
